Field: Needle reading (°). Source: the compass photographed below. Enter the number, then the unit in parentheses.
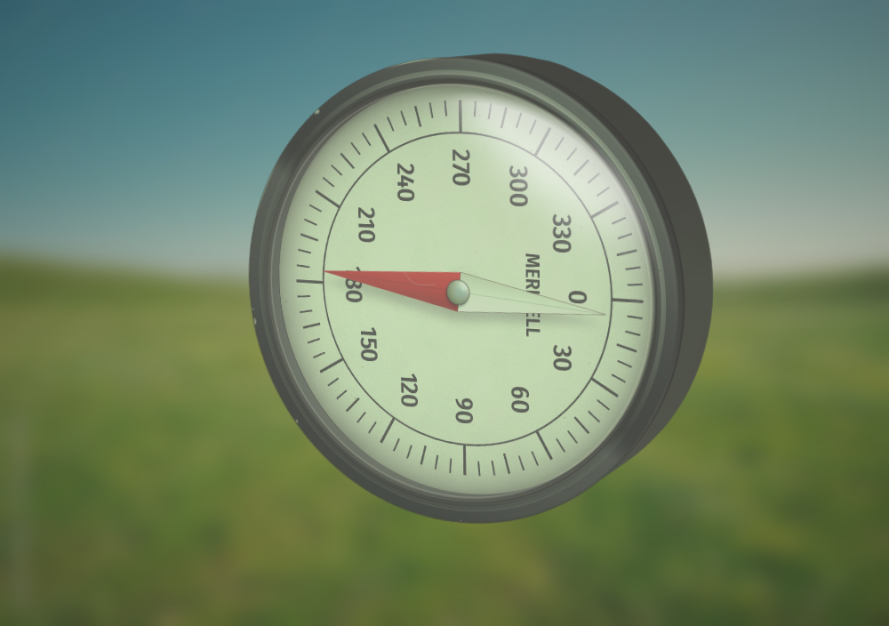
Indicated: 185 (°)
